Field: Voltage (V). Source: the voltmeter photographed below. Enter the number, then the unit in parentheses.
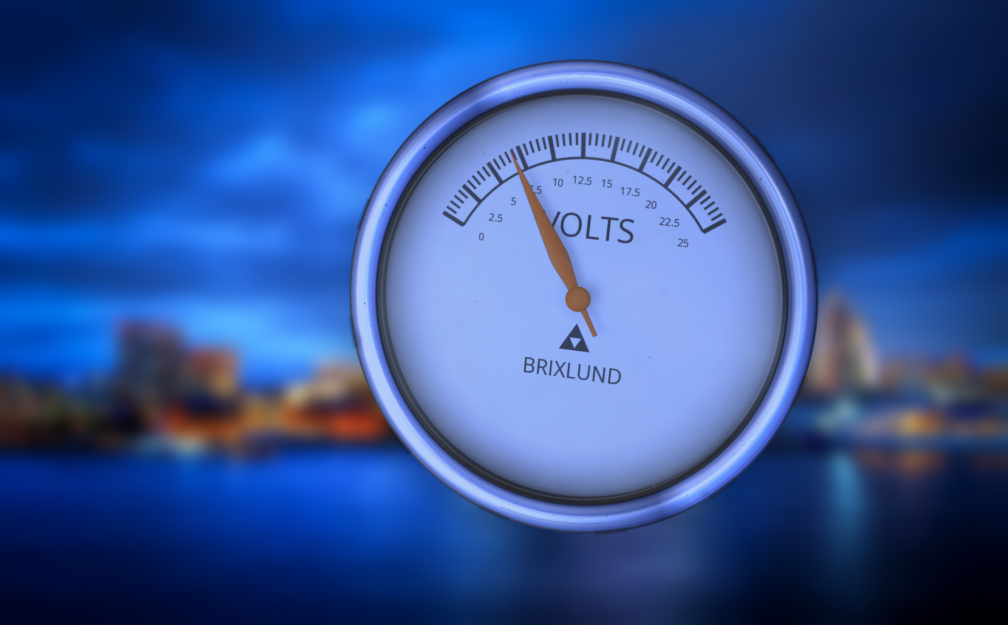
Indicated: 7 (V)
